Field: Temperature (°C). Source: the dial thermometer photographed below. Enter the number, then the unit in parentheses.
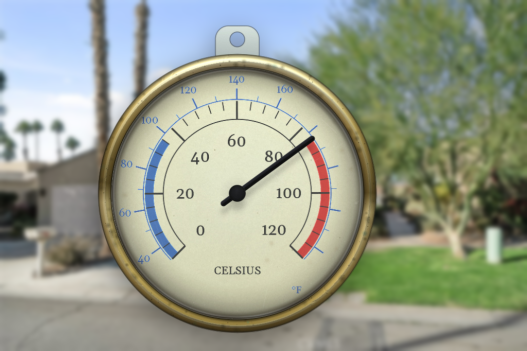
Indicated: 84 (°C)
